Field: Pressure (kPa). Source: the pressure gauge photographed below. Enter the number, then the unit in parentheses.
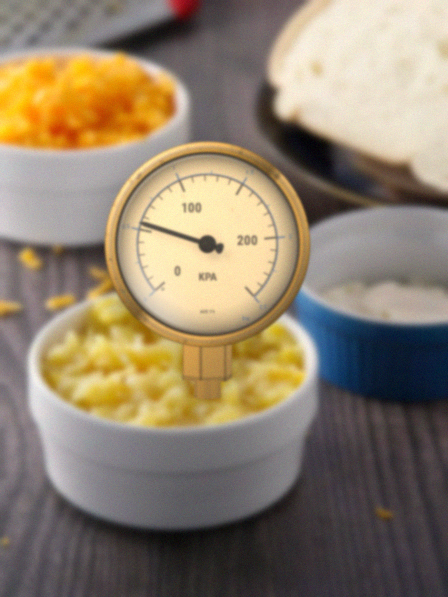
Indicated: 55 (kPa)
